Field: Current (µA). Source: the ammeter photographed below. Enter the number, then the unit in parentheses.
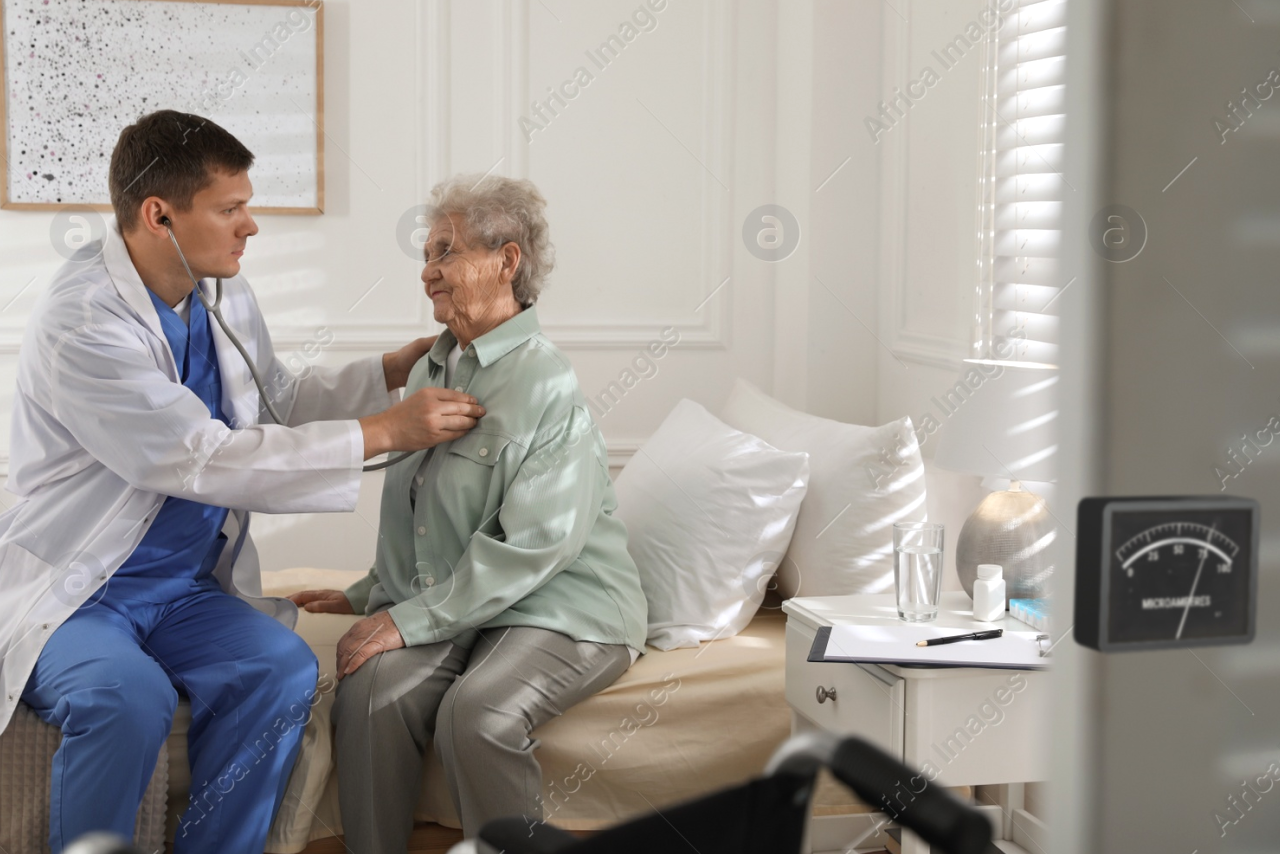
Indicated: 75 (µA)
